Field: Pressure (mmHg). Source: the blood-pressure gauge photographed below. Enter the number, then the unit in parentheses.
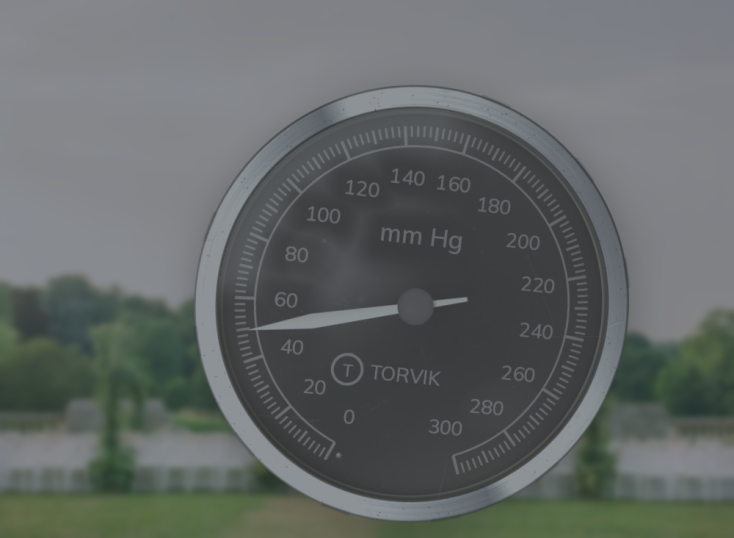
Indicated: 50 (mmHg)
